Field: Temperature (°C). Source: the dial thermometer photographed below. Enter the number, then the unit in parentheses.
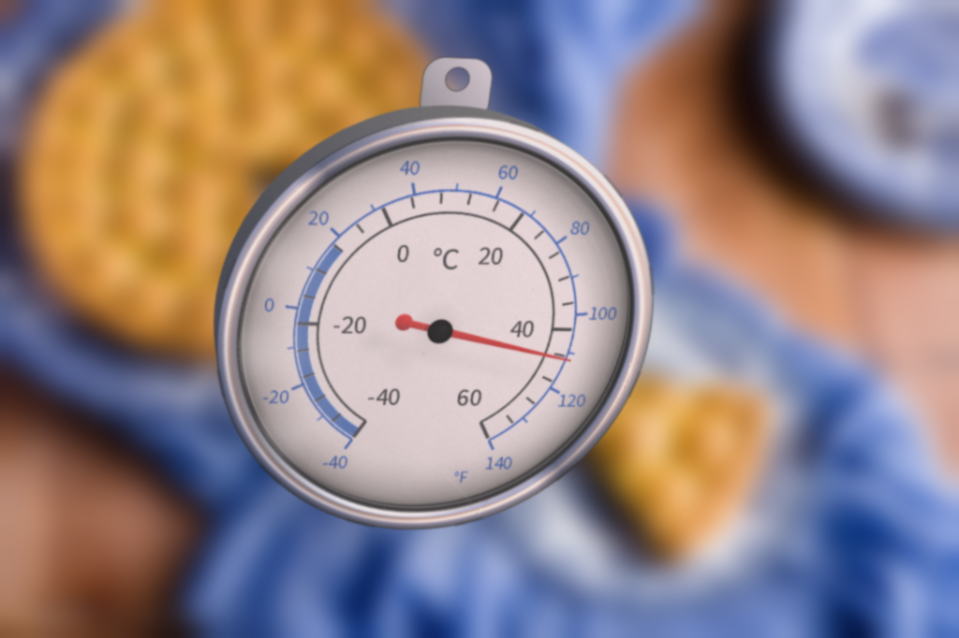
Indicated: 44 (°C)
